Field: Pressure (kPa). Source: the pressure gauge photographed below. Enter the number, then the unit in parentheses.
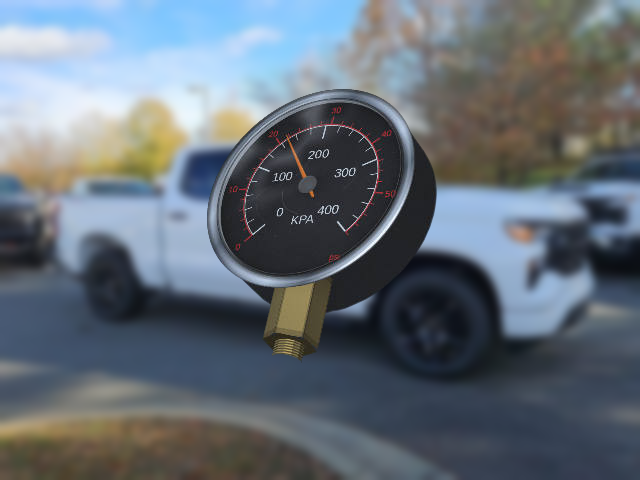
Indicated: 150 (kPa)
